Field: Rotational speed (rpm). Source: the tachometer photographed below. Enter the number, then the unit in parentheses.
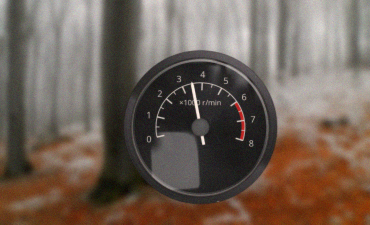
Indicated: 3500 (rpm)
